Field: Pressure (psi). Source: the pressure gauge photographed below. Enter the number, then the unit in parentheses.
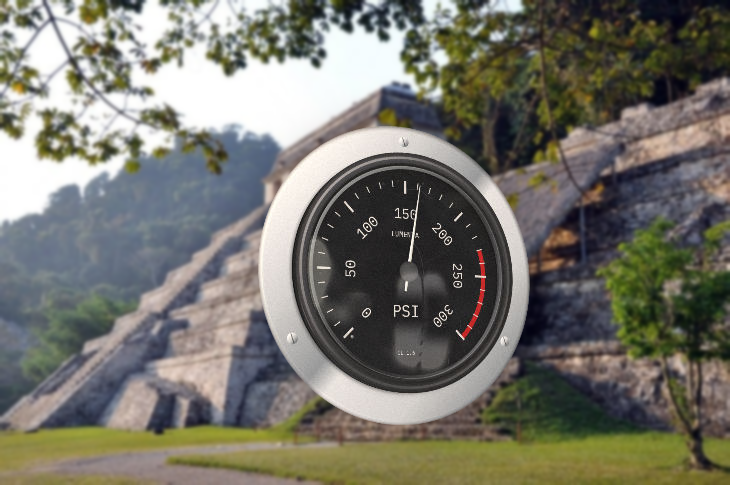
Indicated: 160 (psi)
